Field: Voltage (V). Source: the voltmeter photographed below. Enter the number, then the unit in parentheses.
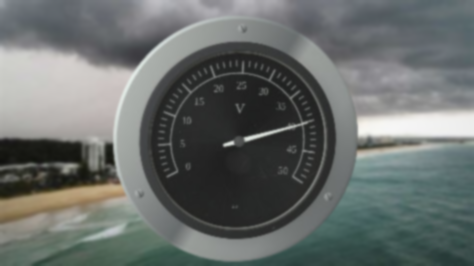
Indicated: 40 (V)
